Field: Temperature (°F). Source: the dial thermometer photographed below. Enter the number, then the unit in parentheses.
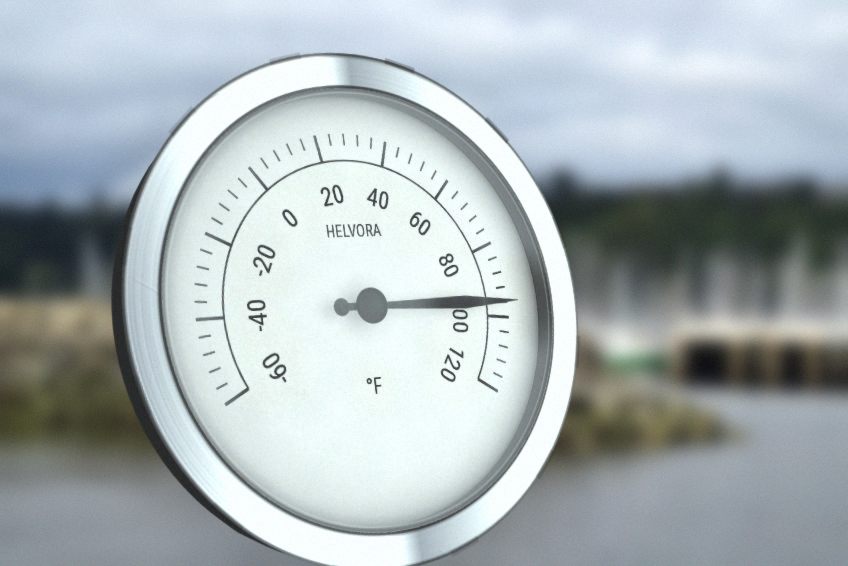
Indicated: 96 (°F)
